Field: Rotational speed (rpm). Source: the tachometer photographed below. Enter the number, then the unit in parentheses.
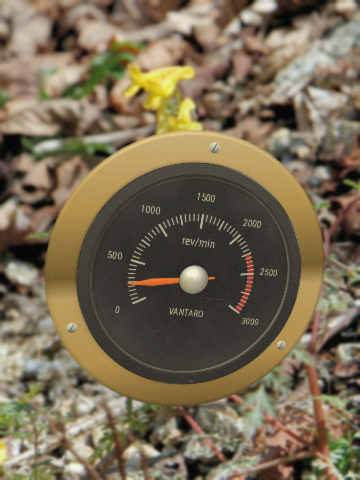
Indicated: 250 (rpm)
